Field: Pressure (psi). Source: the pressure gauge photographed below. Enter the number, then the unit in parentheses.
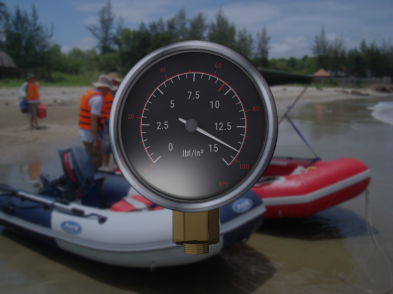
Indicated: 14 (psi)
